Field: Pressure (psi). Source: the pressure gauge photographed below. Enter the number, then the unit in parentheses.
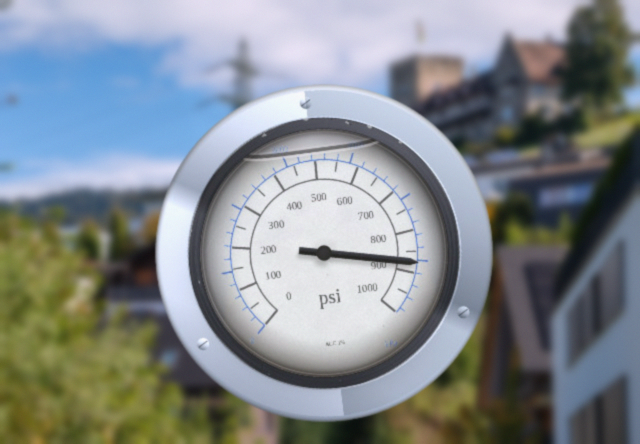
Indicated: 875 (psi)
